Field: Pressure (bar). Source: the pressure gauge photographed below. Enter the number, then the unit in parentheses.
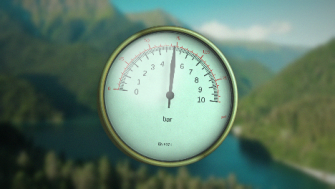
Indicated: 5 (bar)
